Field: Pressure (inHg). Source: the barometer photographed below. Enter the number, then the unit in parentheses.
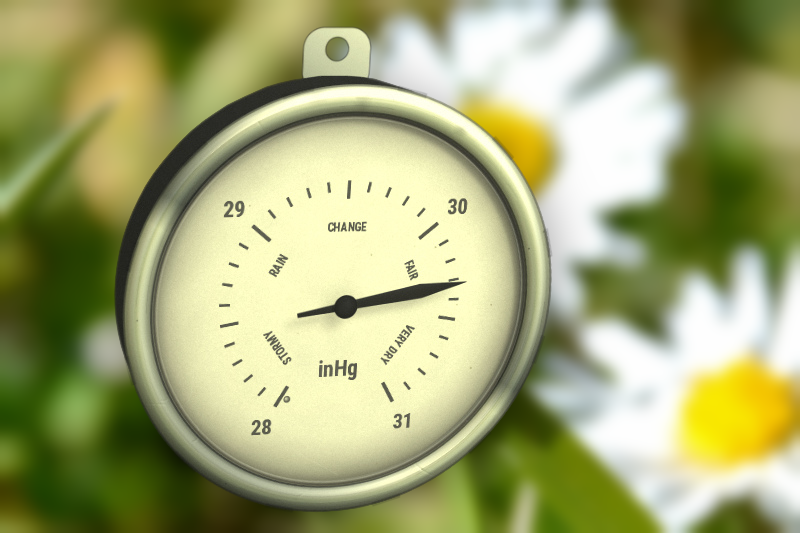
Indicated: 30.3 (inHg)
